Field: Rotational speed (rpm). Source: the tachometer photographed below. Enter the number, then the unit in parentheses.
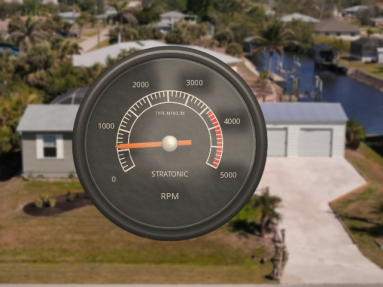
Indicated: 600 (rpm)
